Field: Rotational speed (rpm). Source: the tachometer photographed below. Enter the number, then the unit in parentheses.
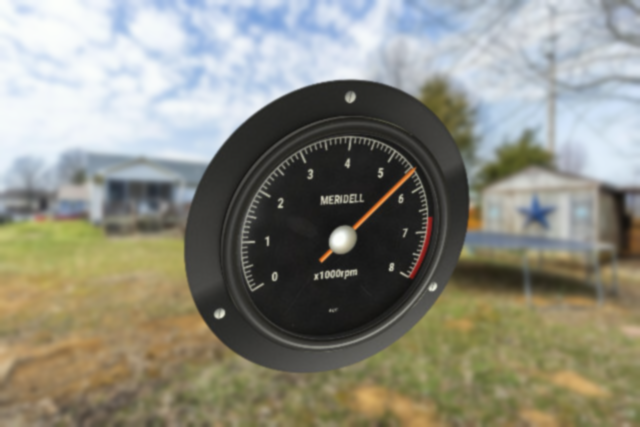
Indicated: 5500 (rpm)
